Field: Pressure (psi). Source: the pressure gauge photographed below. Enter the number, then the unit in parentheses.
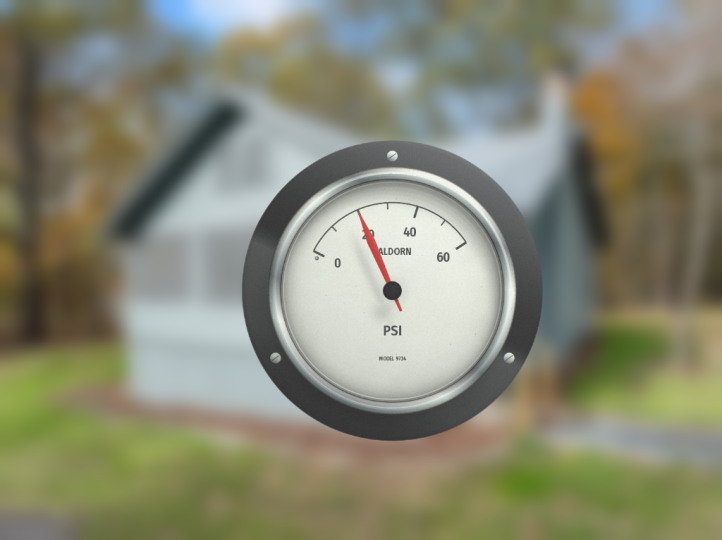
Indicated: 20 (psi)
